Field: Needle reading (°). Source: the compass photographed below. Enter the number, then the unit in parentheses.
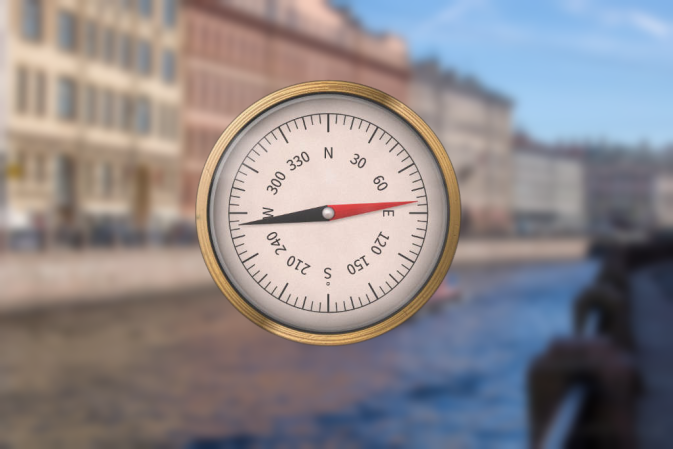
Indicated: 82.5 (°)
